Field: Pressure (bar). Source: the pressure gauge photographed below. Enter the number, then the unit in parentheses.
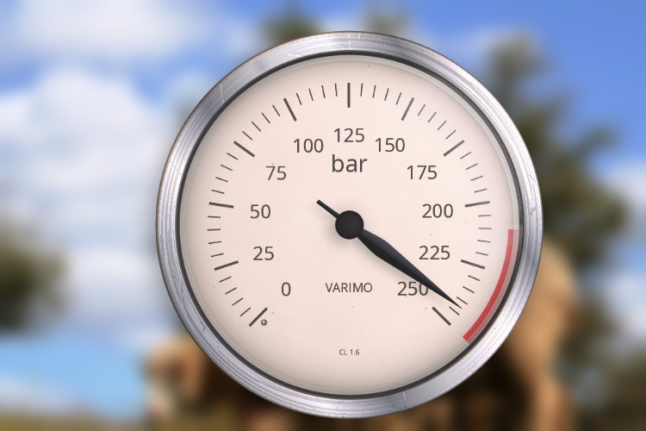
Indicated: 242.5 (bar)
